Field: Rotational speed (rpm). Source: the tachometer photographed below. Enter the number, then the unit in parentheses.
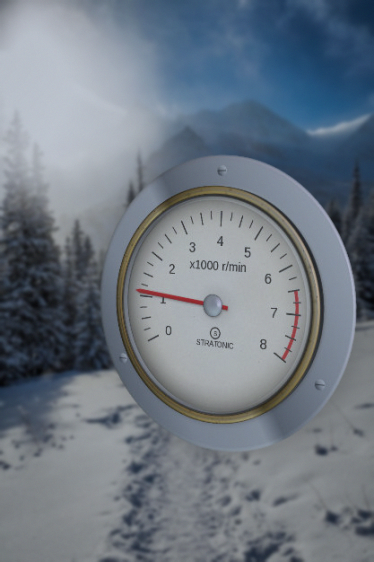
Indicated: 1125 (rpm)
